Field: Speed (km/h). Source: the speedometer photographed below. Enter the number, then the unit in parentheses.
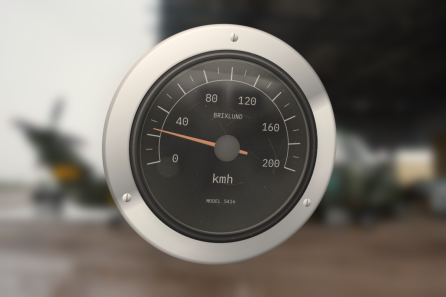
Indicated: 25 (km/h)
